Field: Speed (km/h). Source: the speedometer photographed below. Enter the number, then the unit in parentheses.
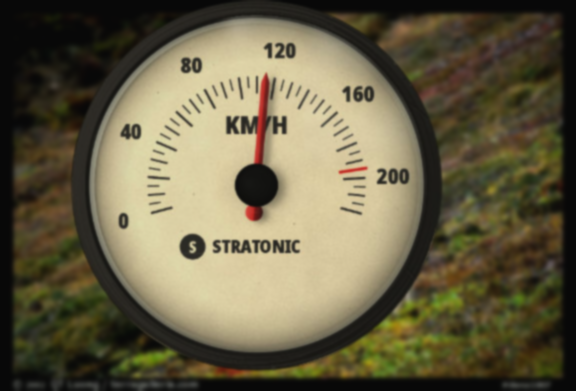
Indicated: 115 (km/h)
